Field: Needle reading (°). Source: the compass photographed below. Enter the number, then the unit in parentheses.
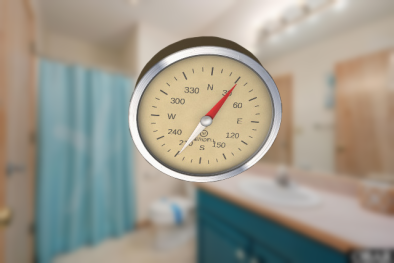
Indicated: 30 (°)
